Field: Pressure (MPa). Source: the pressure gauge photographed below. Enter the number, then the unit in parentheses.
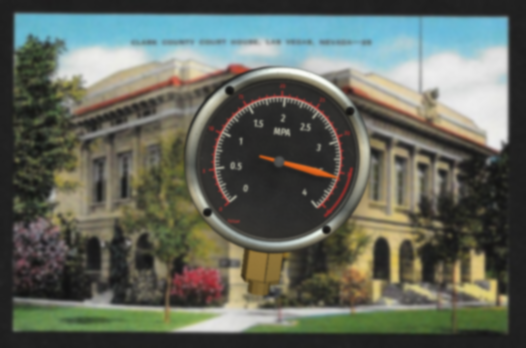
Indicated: 3.5 (MPa)
